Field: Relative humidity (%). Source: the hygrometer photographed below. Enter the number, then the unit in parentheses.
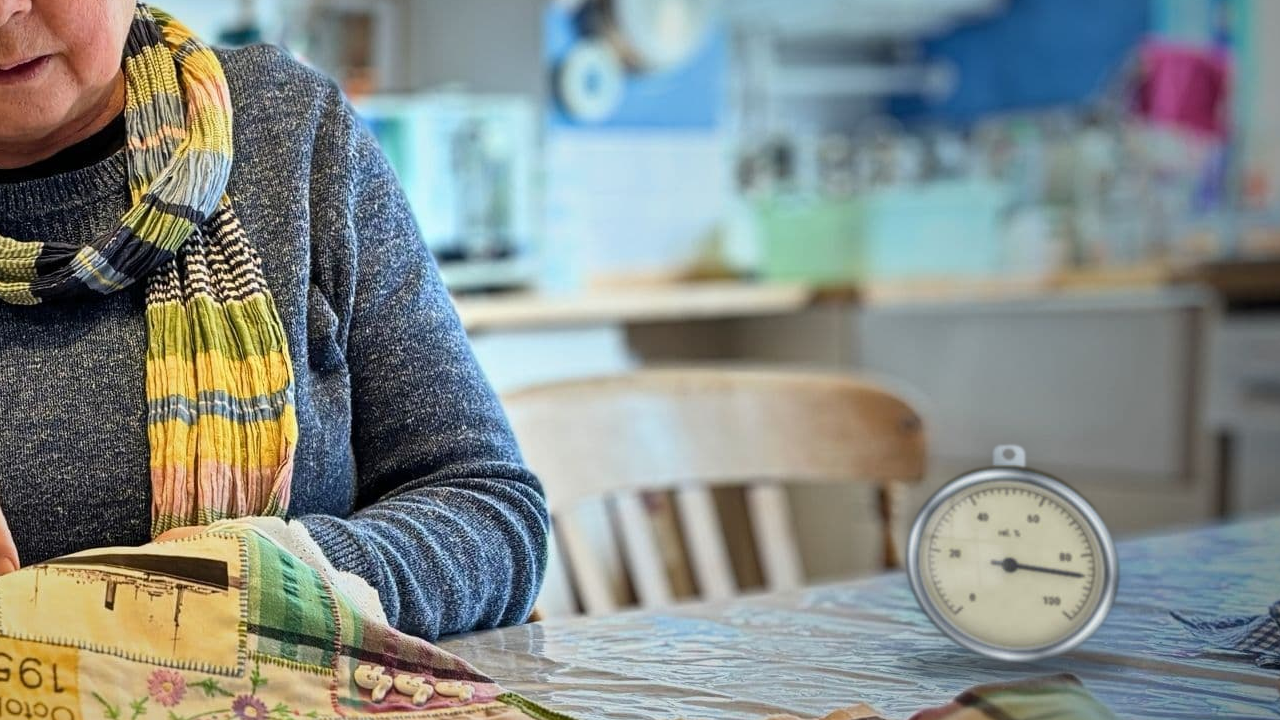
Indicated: 86 (%)
